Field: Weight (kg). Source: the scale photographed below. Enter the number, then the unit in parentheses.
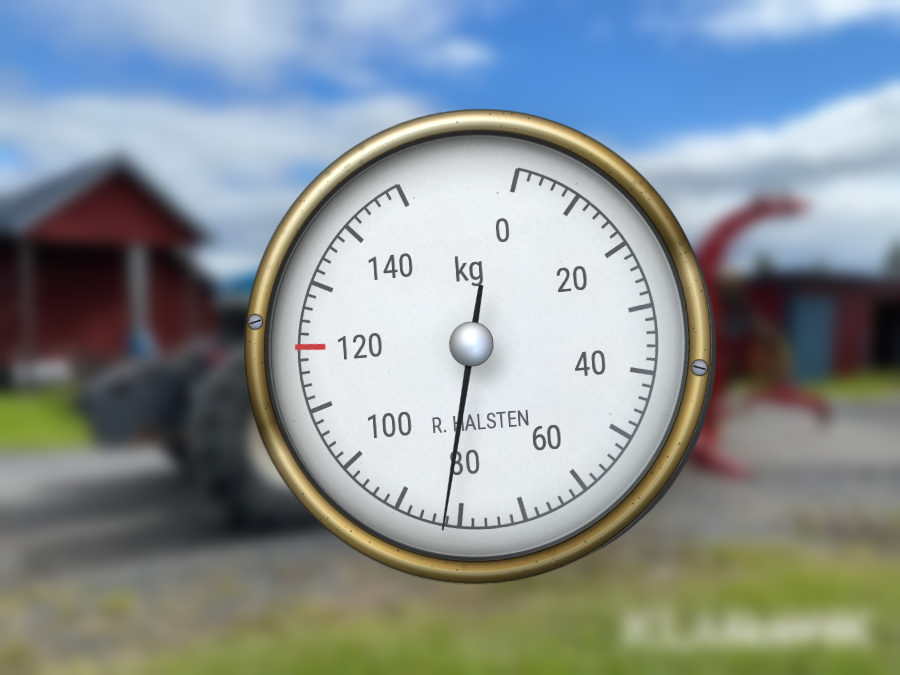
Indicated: 82 (kg)
